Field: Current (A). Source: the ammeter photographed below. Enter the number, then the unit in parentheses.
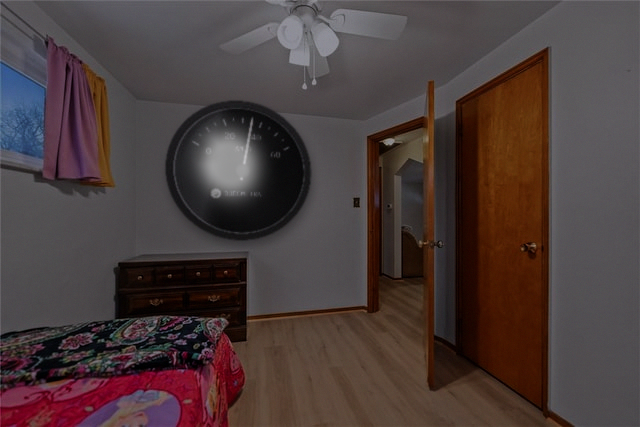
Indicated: 35 (A)
